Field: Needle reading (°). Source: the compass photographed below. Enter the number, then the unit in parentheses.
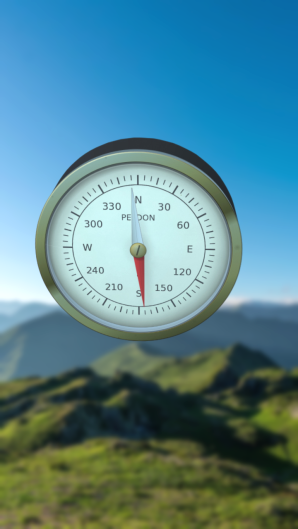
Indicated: 175 (°)
